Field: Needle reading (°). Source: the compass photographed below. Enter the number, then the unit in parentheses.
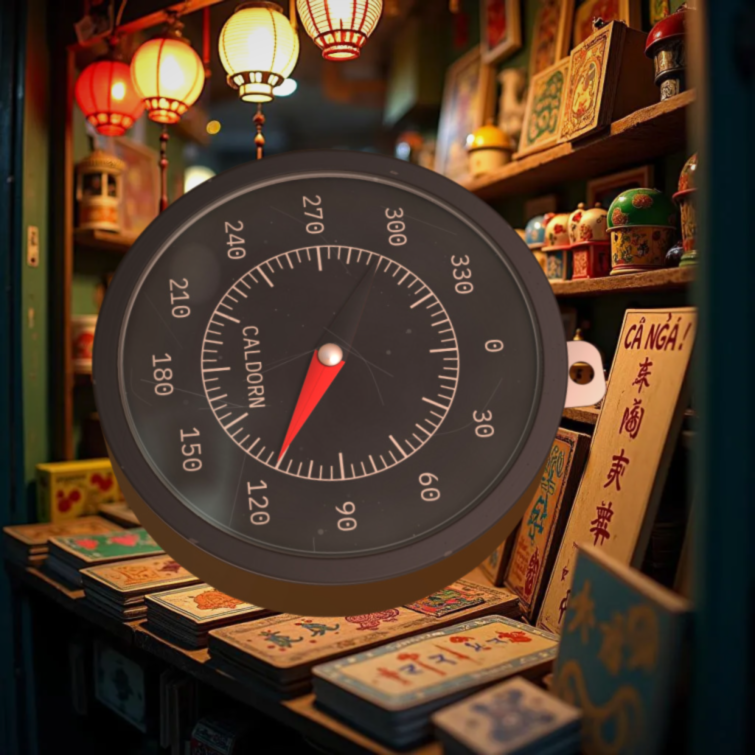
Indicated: 120 (°)
